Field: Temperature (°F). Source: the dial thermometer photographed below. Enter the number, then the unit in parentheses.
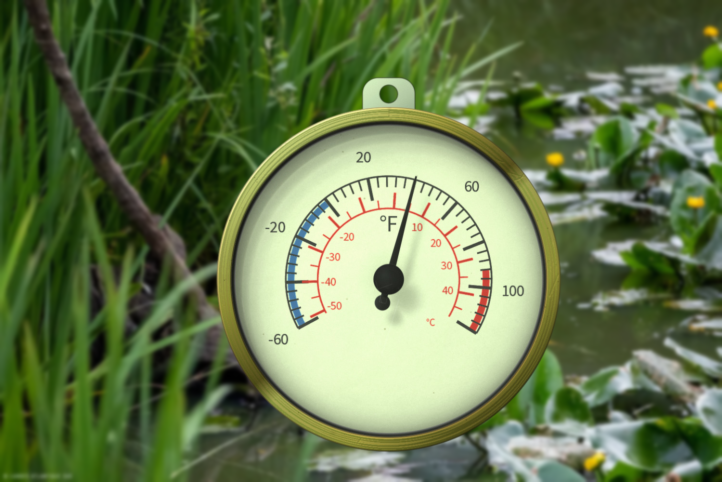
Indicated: 40 (°F)
